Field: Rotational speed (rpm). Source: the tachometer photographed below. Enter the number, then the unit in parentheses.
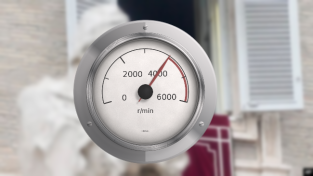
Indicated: 4000 (rpm)
